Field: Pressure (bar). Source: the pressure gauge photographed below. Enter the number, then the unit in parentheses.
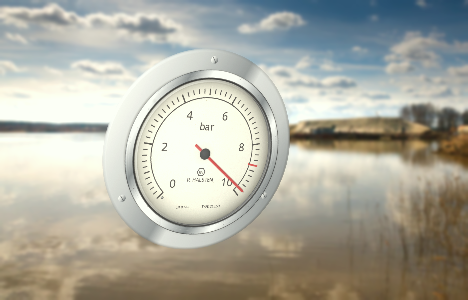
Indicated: 9.8 (bar)
